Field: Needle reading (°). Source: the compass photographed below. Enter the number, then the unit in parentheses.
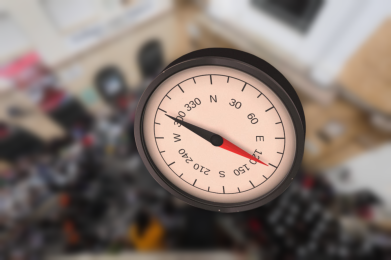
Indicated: 120 (°)
